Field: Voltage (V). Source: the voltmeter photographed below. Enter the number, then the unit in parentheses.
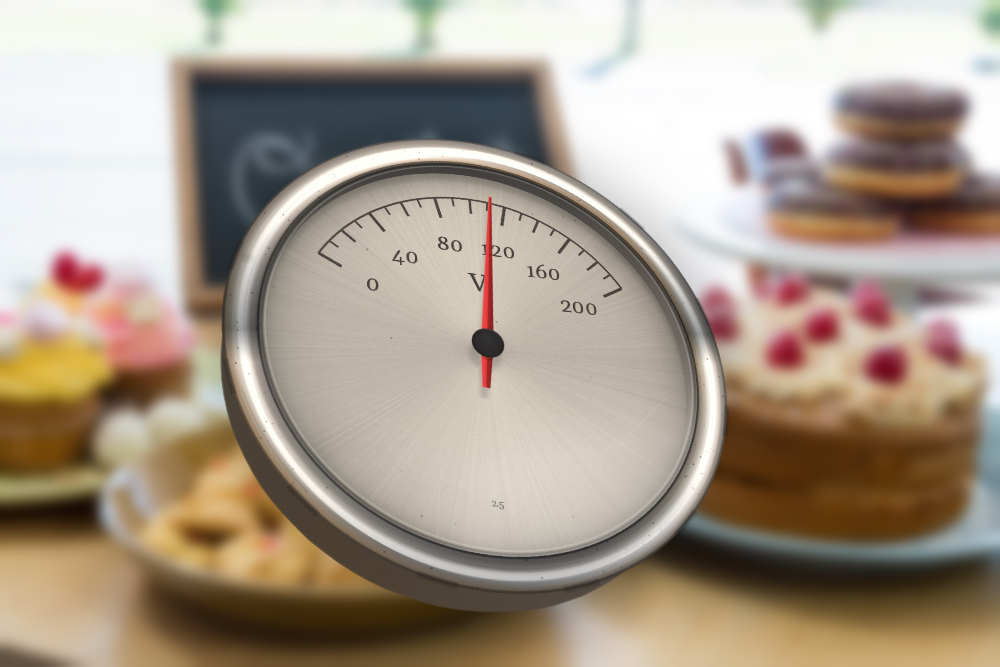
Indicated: 110 (V)
